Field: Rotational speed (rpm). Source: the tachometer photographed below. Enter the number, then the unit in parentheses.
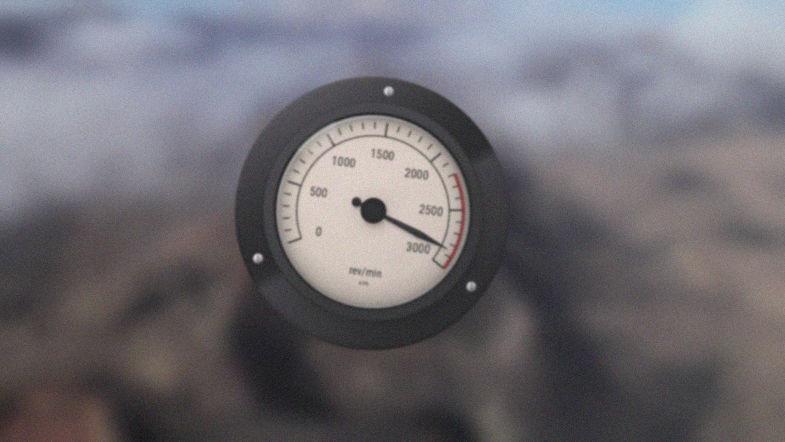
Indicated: 2850 (rpm)
